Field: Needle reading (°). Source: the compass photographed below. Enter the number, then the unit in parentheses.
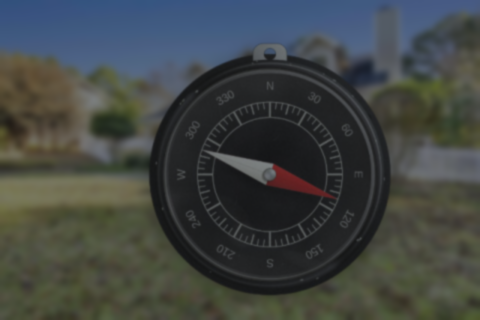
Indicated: 110 (°)
